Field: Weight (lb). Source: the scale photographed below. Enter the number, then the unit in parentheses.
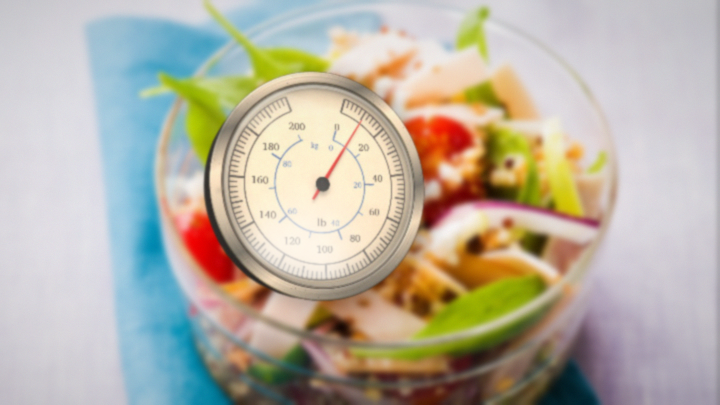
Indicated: 10 (lb)
